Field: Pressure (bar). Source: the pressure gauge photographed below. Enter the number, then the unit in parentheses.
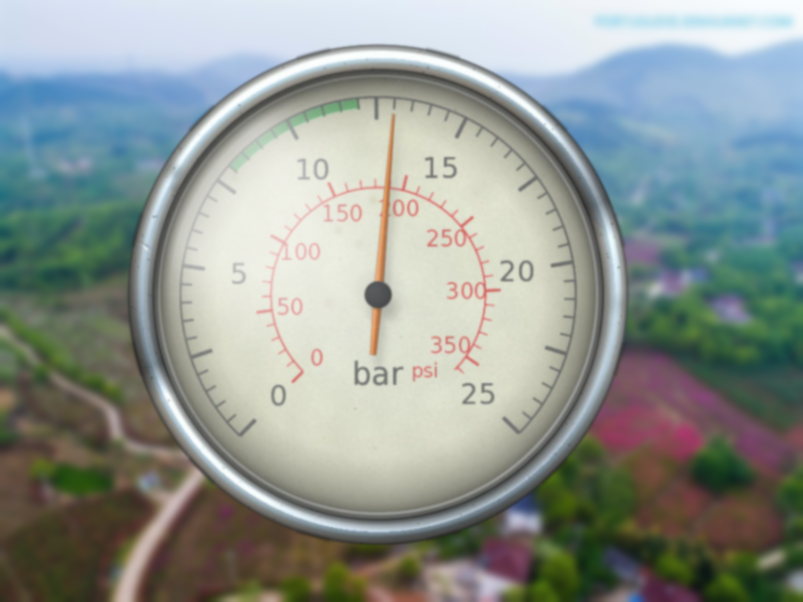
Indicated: 13 (bar)
